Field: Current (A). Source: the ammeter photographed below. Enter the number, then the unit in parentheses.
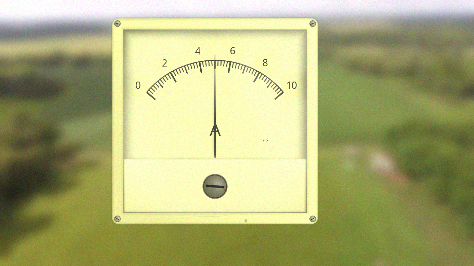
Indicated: 5 (A)
